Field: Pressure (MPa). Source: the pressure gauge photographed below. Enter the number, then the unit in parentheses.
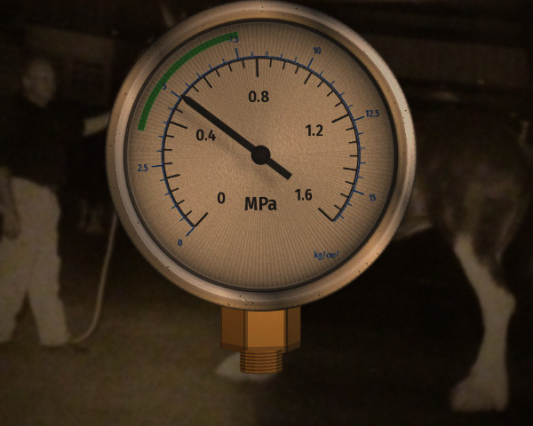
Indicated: 0.5 (MPa)
